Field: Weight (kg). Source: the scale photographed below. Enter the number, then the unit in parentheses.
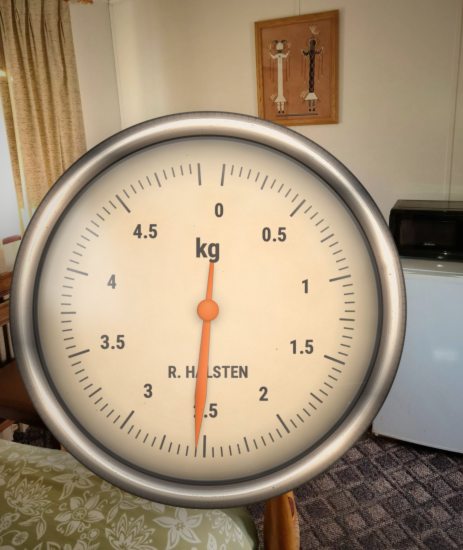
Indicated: 2.55 (kg)
